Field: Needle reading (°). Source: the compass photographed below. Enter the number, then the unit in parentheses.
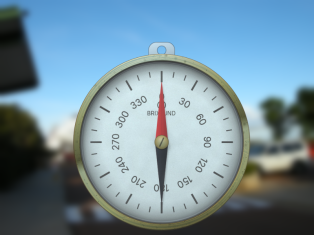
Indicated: 0 (°)
